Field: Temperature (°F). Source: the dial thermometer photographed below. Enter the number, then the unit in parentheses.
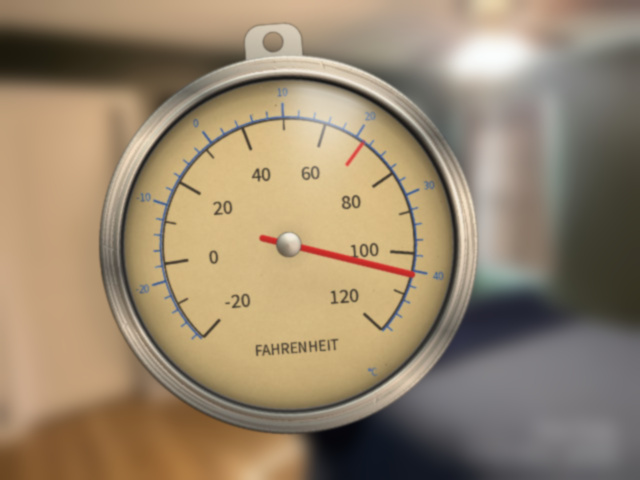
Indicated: 105 (°F)
